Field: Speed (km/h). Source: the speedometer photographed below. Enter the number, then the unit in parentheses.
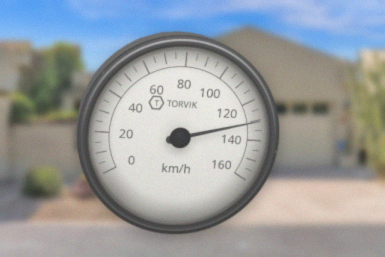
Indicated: 130 (km/h)
